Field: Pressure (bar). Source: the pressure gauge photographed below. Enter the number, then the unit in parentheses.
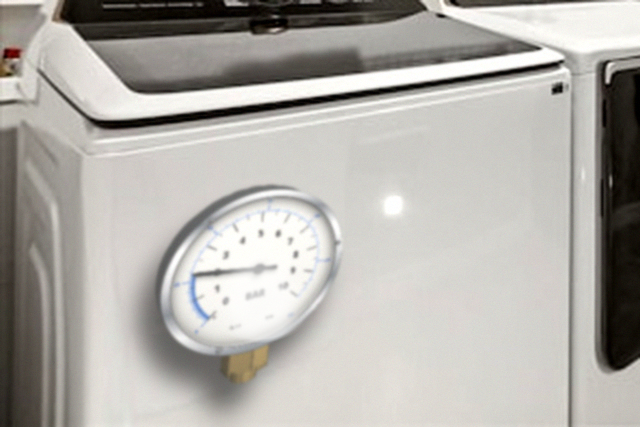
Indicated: 2 (bar)
